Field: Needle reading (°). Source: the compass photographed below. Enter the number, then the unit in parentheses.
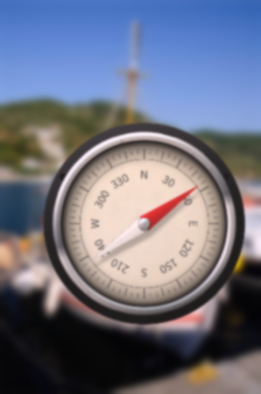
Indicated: 55 (°)
